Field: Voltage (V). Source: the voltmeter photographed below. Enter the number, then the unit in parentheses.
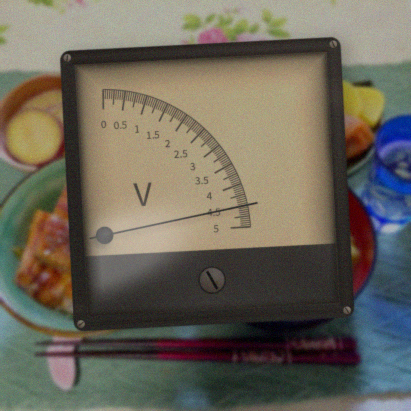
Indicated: 4.5 (V)
